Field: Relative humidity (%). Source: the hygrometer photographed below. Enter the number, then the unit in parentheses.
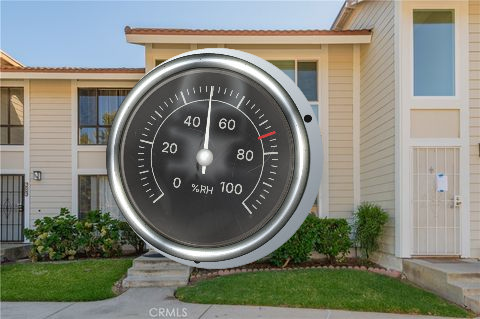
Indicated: 50 (%)
